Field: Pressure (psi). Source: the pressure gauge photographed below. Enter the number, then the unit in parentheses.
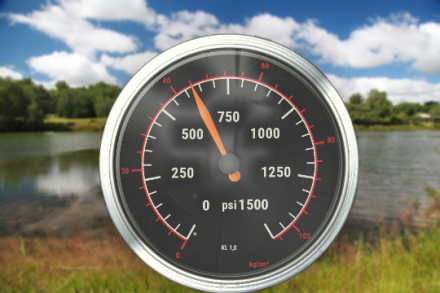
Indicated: 625 (psi)
